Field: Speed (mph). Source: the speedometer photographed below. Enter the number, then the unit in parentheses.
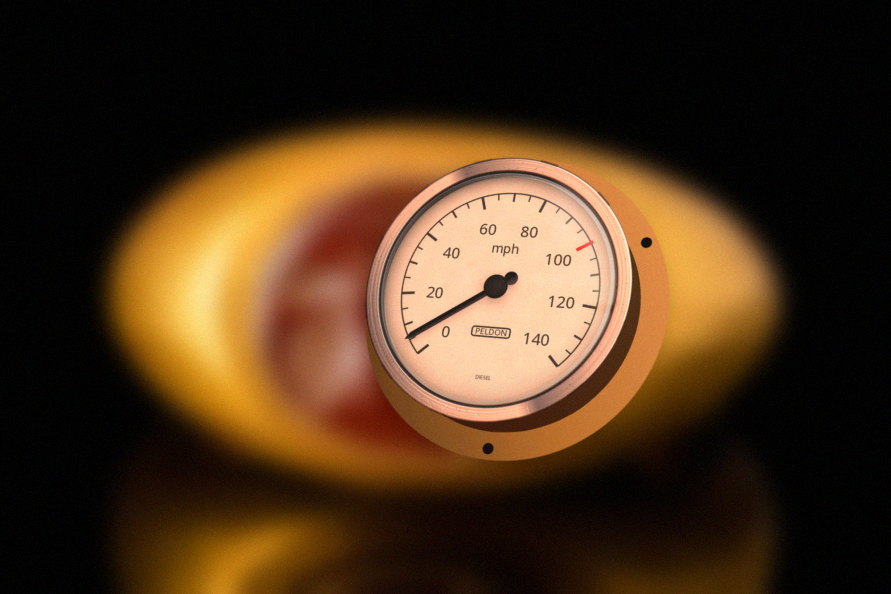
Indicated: 5 (mph)
